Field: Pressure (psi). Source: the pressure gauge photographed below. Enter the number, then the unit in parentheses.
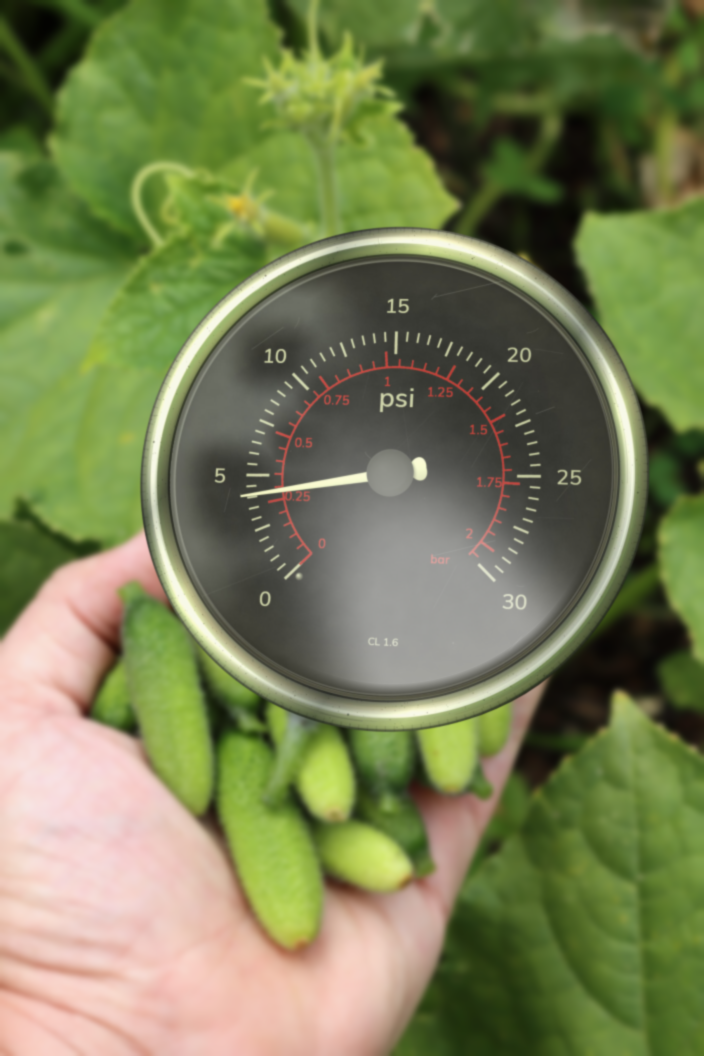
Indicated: 4 (psi)
